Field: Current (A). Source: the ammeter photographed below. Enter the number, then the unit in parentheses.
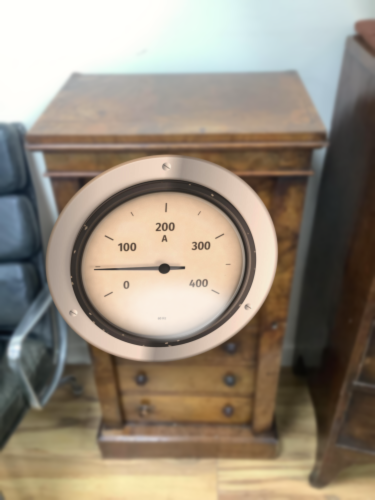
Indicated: 50 (A)
